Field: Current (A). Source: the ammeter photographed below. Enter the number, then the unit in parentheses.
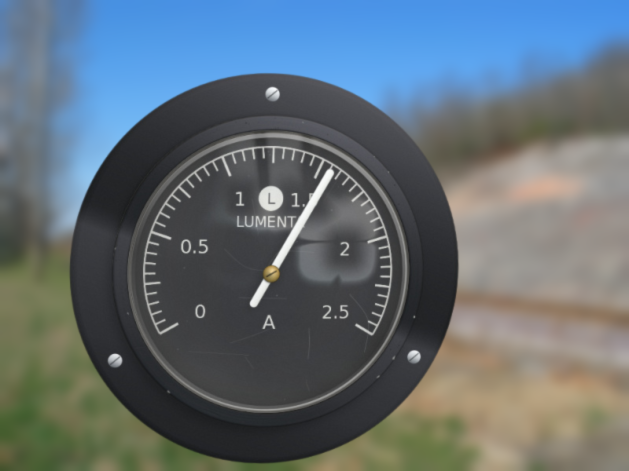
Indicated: 1.55 (A)
